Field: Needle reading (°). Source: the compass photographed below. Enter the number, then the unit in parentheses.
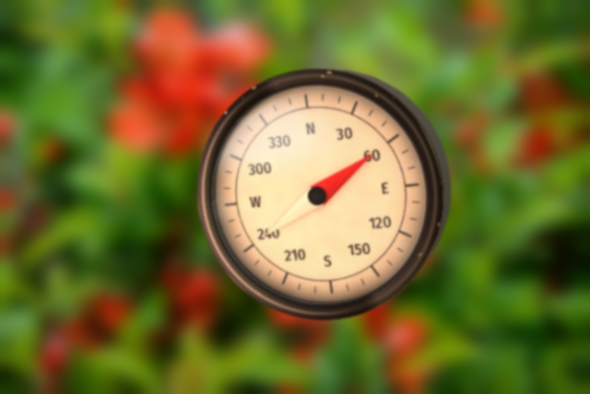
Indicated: 60 (°)
